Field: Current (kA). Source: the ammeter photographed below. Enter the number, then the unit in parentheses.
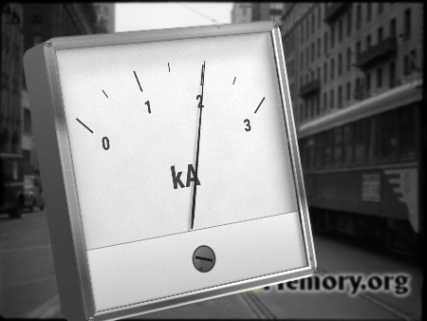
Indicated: 2 (kA)
